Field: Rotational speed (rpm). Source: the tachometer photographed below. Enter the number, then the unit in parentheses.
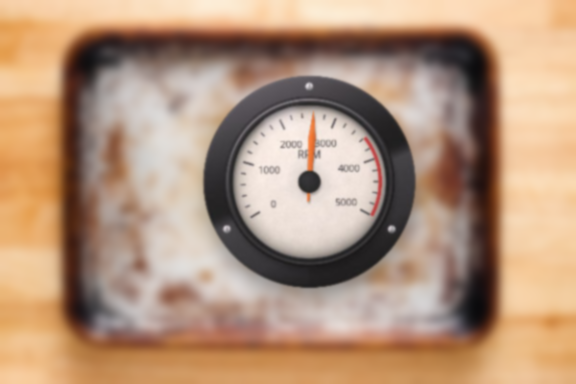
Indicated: 2600 (rpm)
